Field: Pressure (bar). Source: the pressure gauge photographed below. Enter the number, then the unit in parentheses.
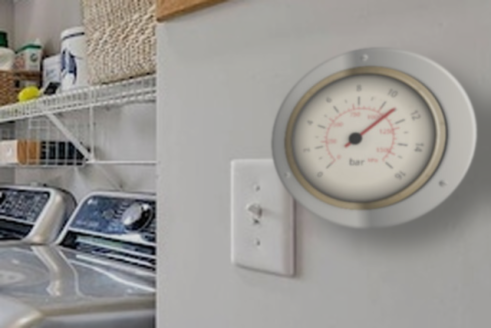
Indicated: 11 (bar)
